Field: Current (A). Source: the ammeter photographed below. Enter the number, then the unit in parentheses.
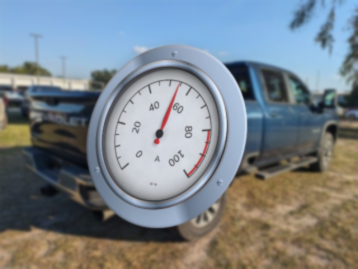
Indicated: 55 (A)
